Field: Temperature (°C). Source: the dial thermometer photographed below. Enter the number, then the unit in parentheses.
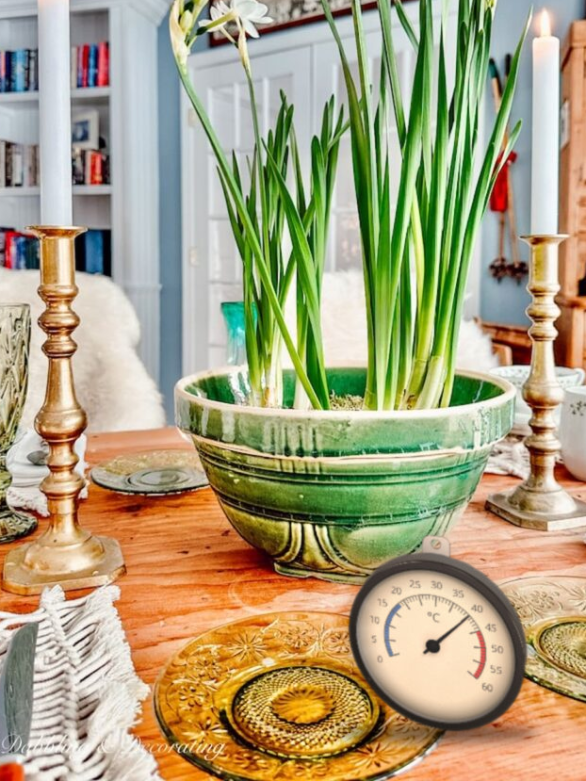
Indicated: 40 (°C)
